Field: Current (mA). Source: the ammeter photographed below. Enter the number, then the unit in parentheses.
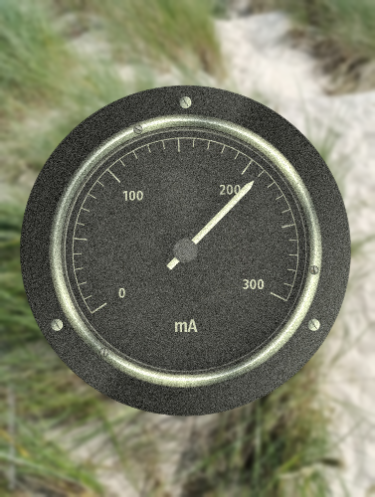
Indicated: 210 (mA)
